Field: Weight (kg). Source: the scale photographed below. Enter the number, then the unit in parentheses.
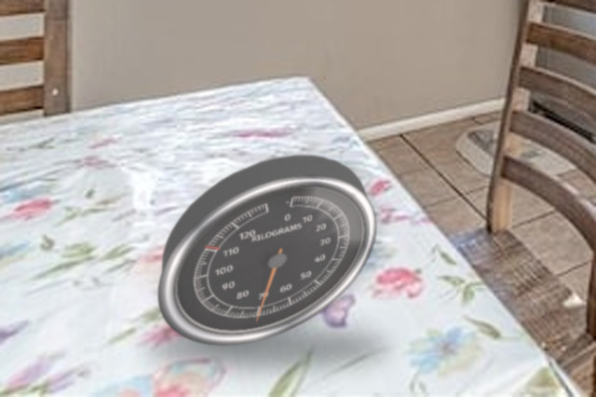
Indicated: 70 (kg)
